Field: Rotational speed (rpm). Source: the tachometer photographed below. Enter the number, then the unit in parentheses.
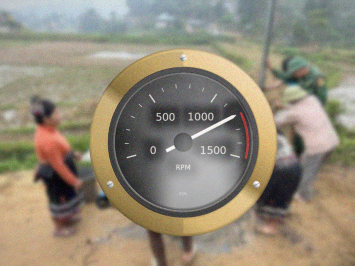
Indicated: 1200 (rpm)
